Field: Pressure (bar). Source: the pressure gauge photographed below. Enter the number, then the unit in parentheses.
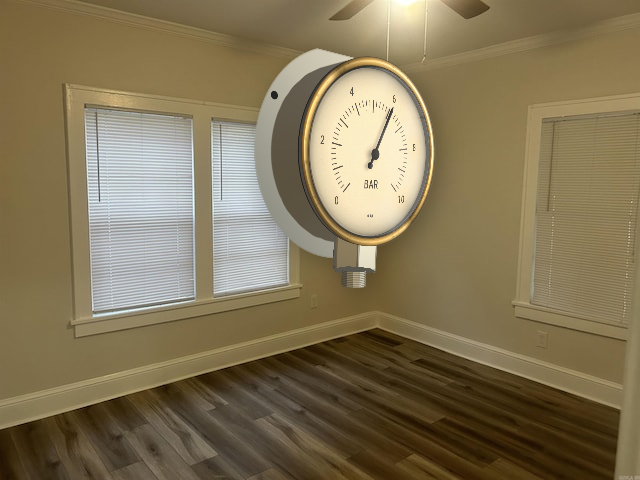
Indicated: 6 (bar)
